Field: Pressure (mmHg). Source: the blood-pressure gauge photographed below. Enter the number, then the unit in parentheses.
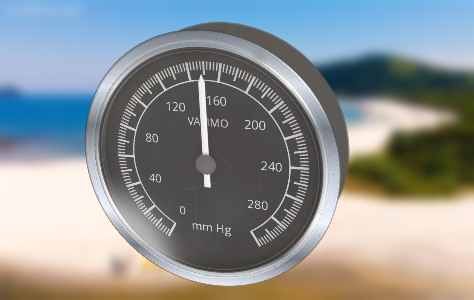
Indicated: 150 (mmHg)
